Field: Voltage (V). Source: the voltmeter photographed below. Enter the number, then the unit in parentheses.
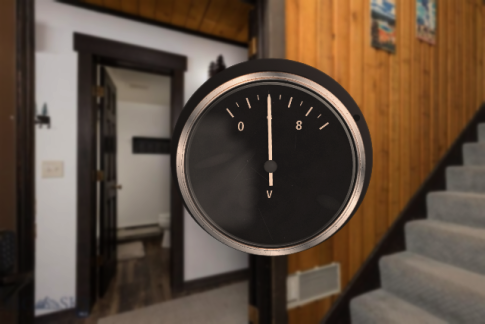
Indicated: 4 (V)
